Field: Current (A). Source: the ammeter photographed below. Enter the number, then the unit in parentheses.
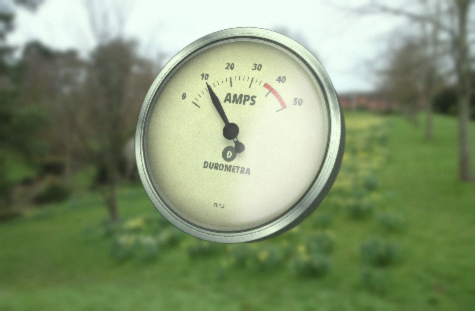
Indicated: 10 (A)
